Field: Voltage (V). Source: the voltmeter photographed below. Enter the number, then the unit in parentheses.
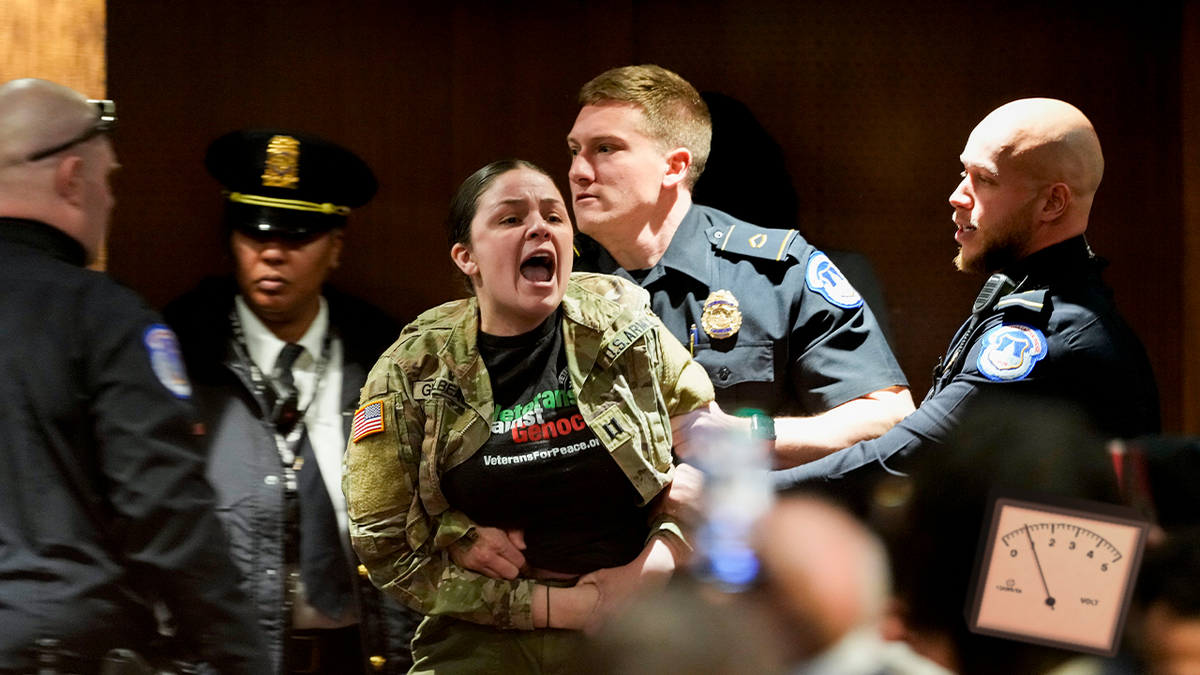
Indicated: 1 (V)
